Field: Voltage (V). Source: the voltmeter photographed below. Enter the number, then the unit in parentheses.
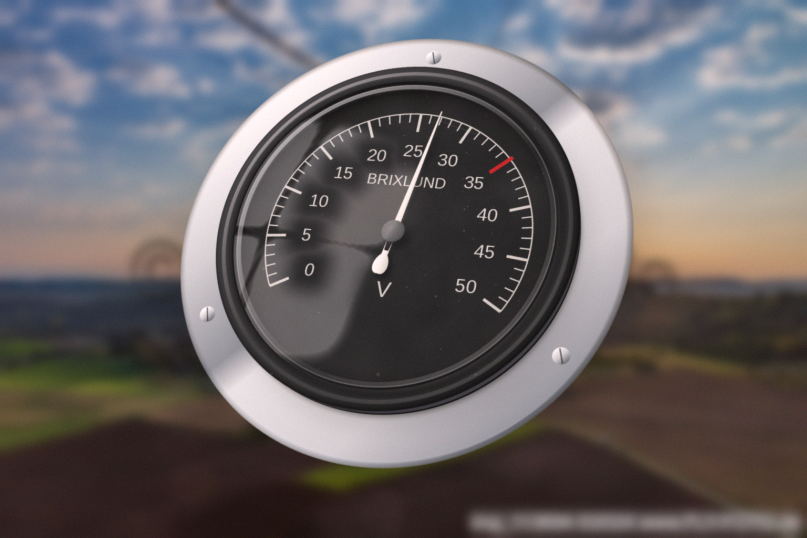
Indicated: 27 (V)
